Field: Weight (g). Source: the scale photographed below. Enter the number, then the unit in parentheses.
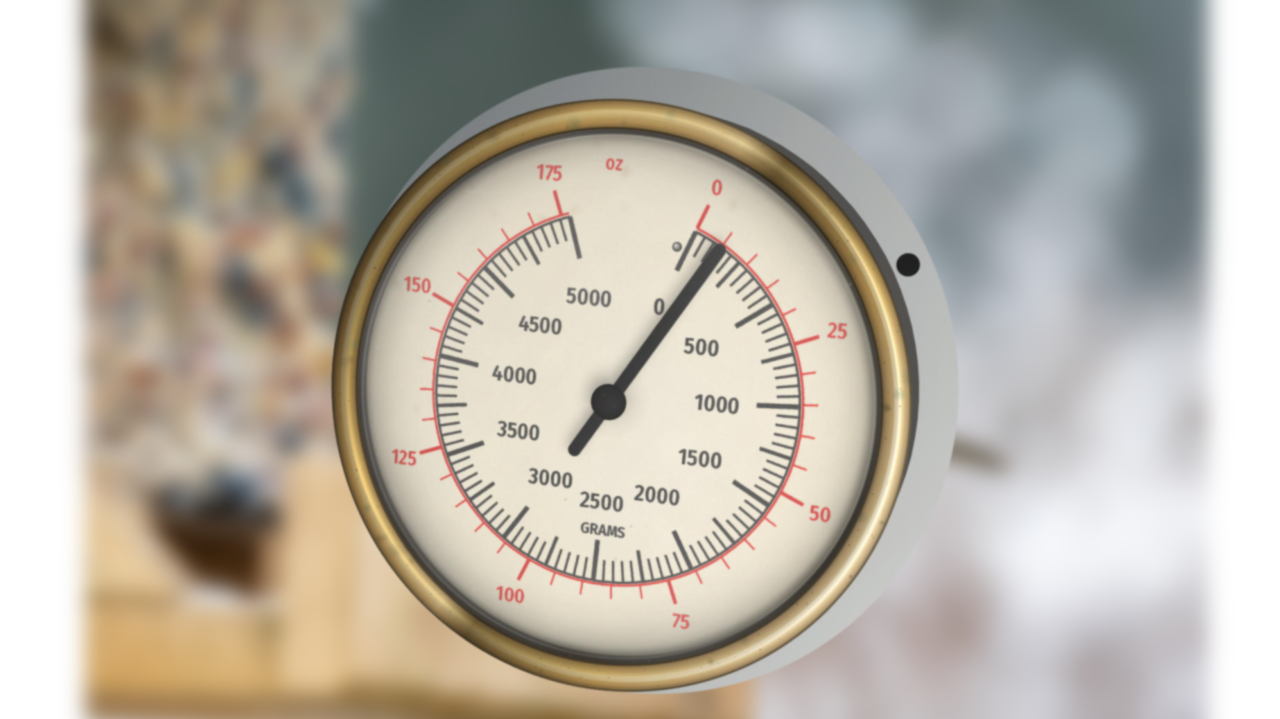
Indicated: 150 (g)
